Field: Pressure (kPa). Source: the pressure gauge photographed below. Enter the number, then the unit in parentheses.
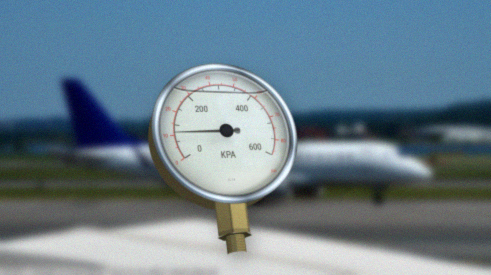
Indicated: 75 (kPa)
